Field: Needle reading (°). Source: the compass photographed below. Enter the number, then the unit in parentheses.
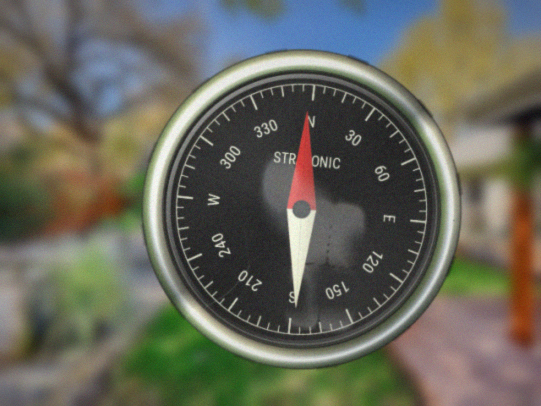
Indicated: 357.5 (°)
